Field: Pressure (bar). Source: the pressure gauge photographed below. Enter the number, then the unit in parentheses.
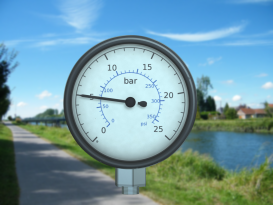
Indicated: 5 (bar)
